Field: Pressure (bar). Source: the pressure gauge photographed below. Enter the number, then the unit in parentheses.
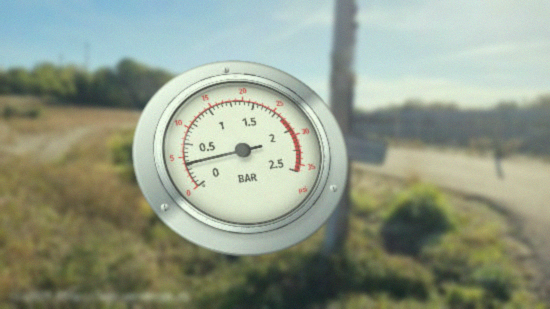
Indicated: 0.25 (bar)
